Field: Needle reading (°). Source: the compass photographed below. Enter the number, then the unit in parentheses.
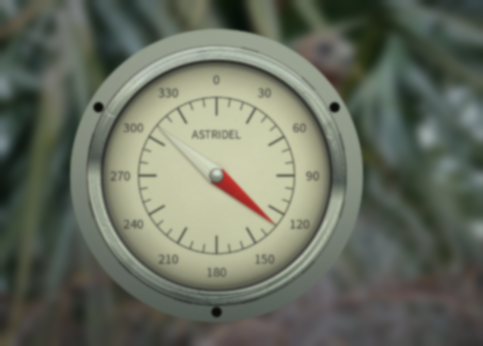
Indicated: 130 (°)
